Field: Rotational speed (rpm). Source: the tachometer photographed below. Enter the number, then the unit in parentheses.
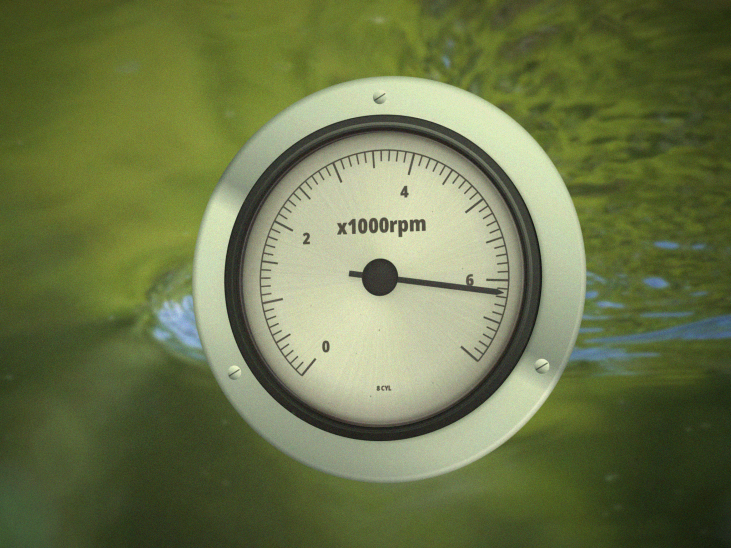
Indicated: 6150 (rpm)
